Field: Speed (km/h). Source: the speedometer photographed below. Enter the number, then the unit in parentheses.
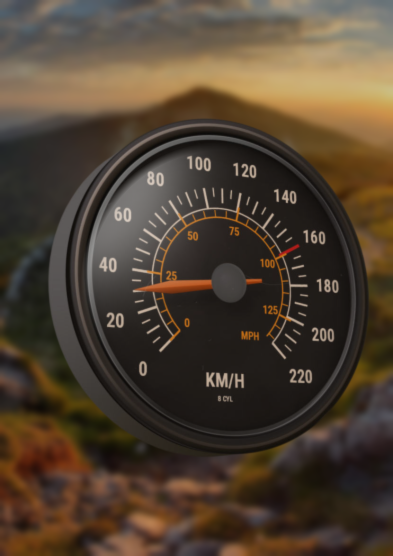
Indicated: 30 (km/h)
